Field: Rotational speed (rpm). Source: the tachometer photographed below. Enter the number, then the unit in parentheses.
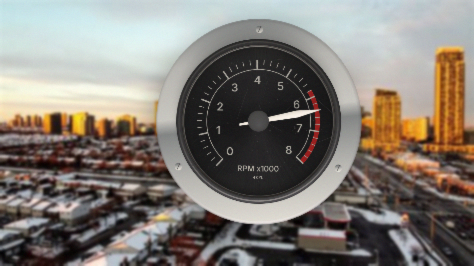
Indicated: 6400 (rpm)
